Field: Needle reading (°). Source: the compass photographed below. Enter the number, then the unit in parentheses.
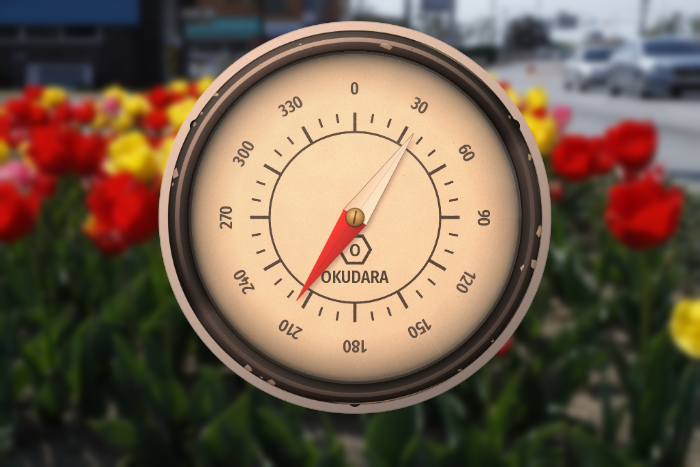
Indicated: 215 (°)
